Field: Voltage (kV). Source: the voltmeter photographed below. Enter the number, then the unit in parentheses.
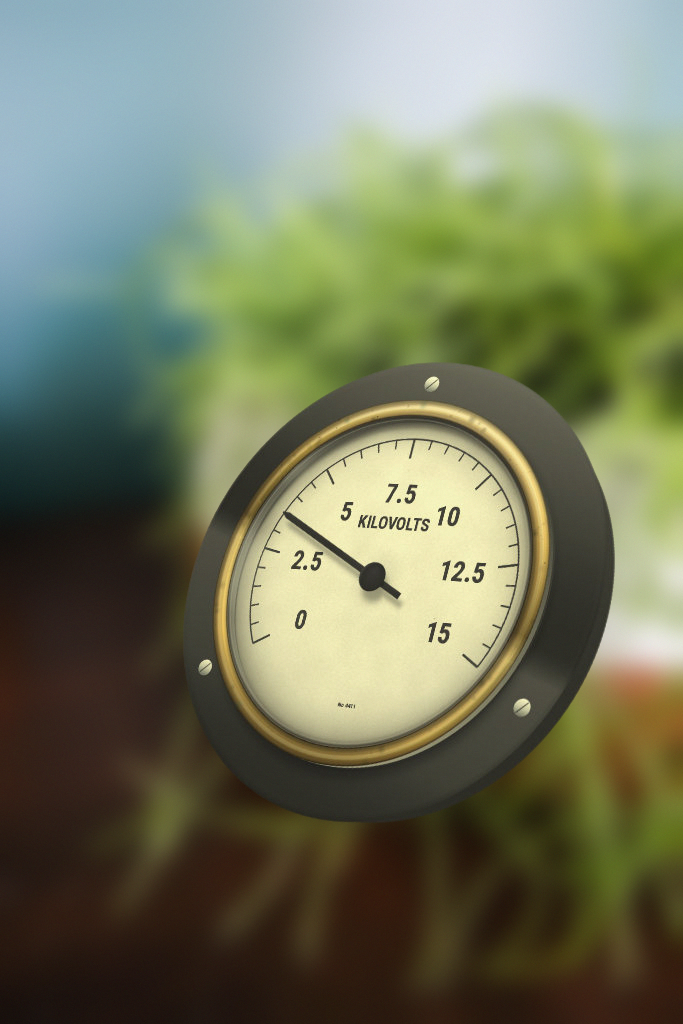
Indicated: 3.5 (kV)
